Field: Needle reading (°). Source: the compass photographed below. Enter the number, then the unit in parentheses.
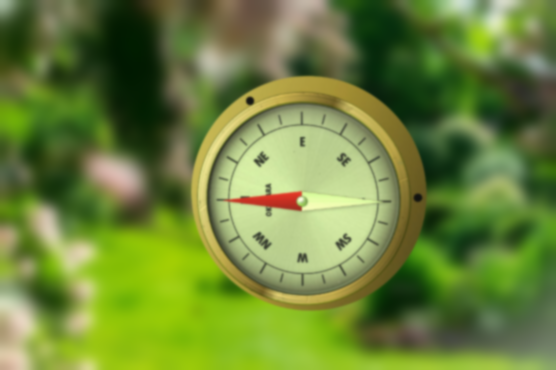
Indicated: 0 (°)
